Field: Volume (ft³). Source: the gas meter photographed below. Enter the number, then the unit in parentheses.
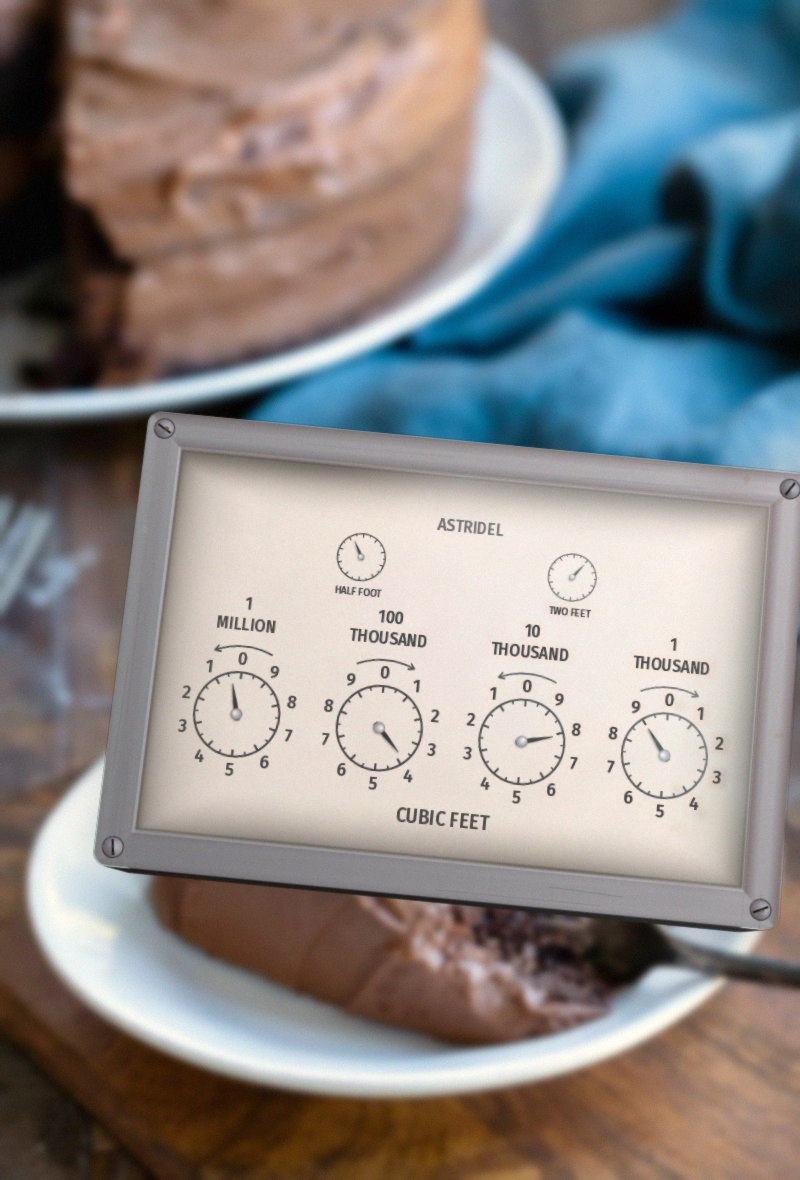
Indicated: 37900 (ft³)
